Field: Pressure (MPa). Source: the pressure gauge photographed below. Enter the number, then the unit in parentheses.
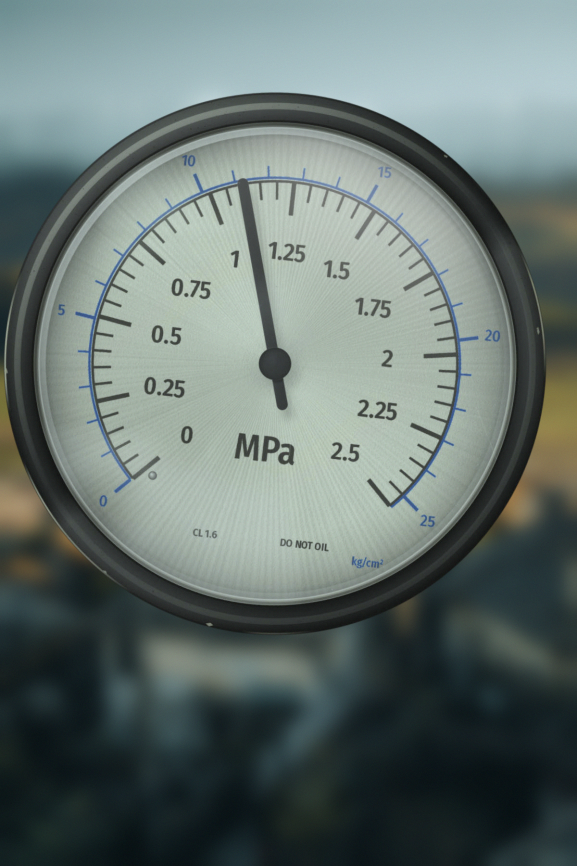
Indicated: 1.1 (MPa)
